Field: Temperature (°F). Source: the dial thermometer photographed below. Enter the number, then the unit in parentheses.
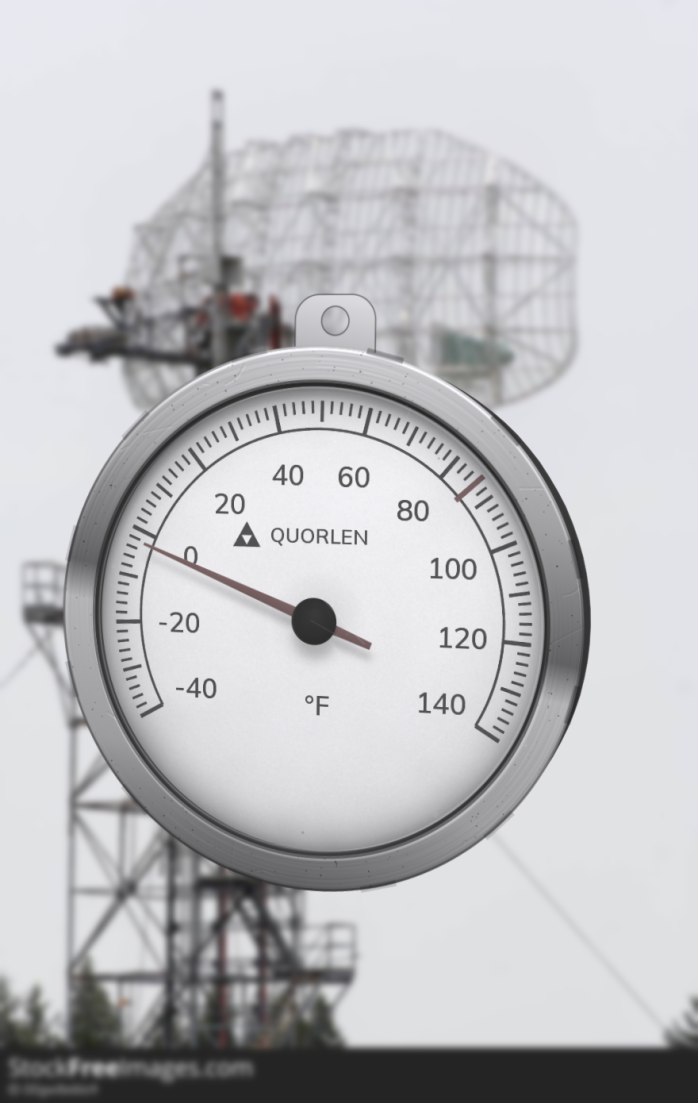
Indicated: -2 (°F)
